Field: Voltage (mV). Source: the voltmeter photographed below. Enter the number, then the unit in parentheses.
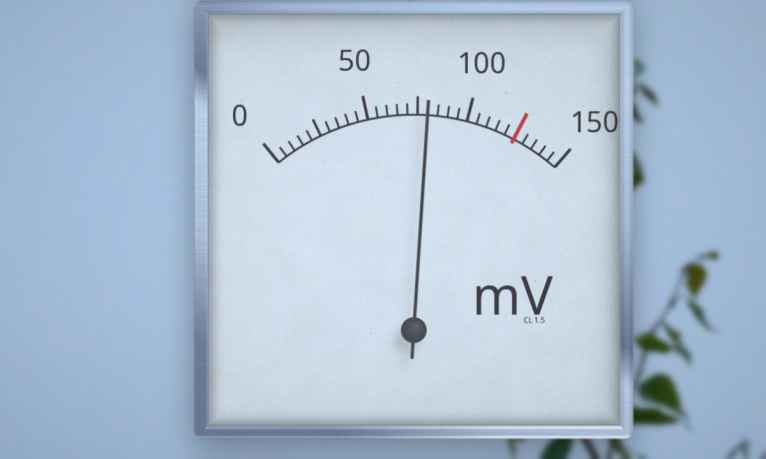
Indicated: 80 (mV)
